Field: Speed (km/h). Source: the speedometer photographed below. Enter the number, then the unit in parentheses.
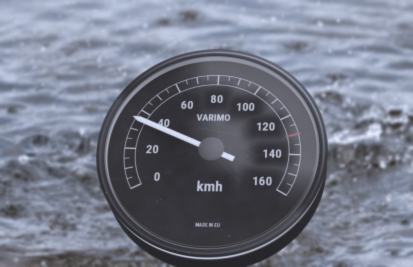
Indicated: 35 (km/h)
